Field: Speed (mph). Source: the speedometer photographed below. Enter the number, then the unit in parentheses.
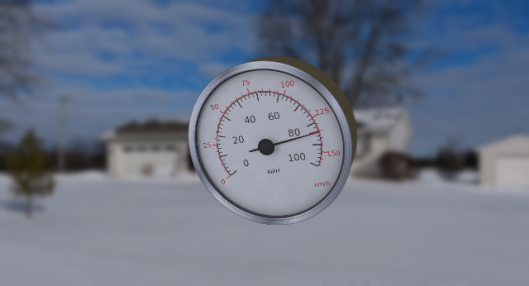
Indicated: 84 (mph)
